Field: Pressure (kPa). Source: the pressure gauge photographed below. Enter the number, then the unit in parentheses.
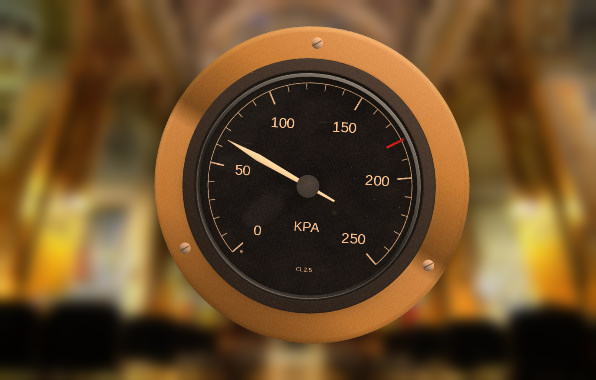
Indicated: 65 (kPa)
